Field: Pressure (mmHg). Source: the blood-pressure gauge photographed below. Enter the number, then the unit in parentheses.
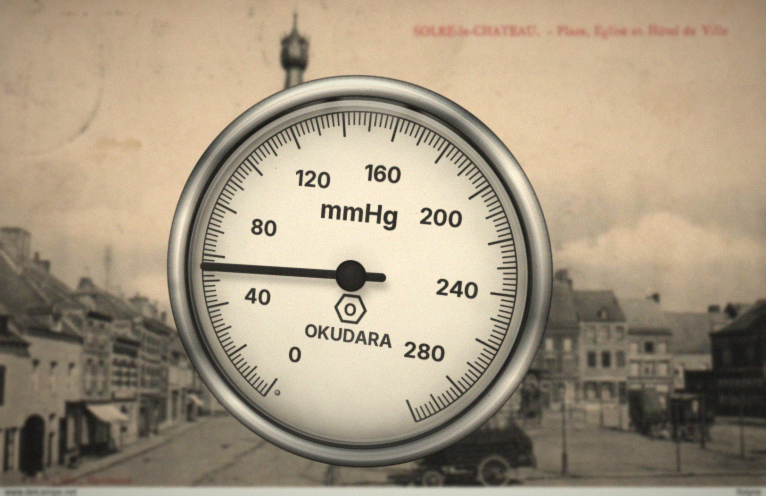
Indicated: 56 (mmHg)
